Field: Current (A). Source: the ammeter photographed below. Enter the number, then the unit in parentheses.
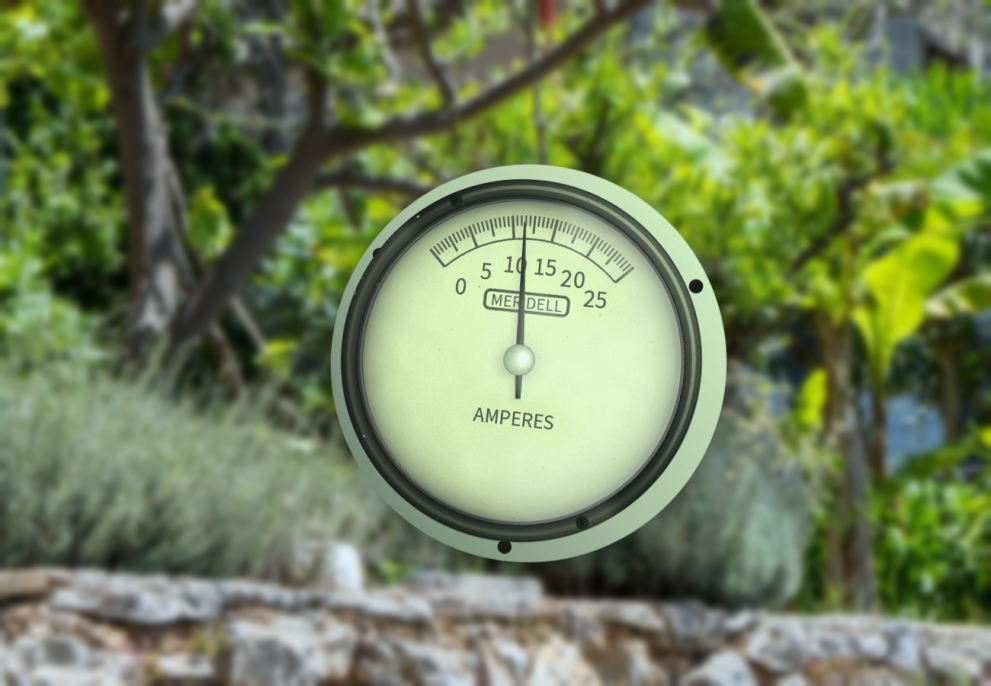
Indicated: 11.5 (A)
